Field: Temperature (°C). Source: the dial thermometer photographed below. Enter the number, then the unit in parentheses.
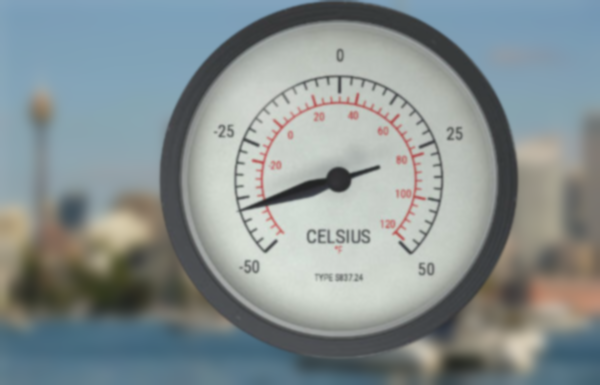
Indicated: -40 (°C)
